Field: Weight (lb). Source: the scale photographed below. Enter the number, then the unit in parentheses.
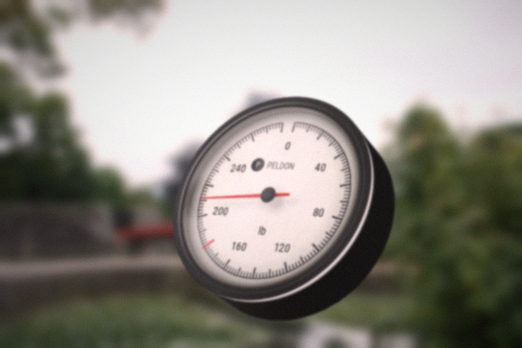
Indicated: 210 (lb)
